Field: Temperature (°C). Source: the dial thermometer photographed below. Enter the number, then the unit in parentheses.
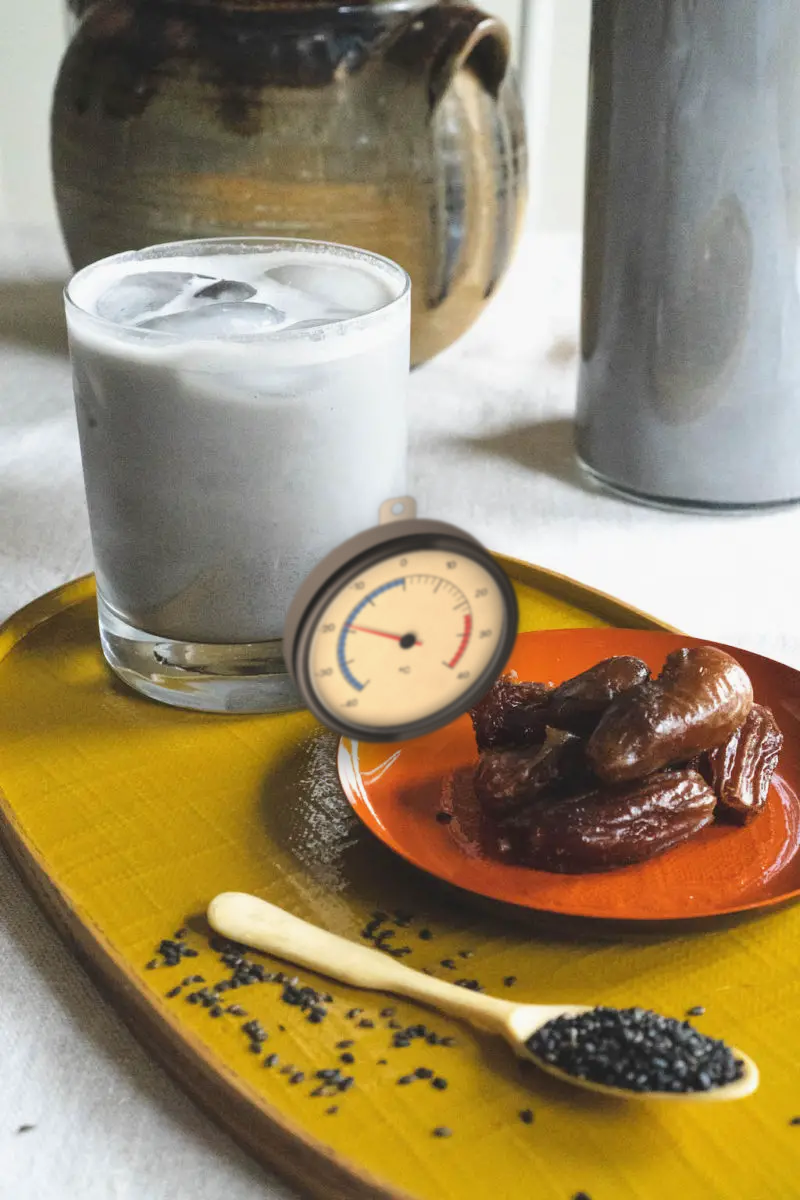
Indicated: -18 (°C)
